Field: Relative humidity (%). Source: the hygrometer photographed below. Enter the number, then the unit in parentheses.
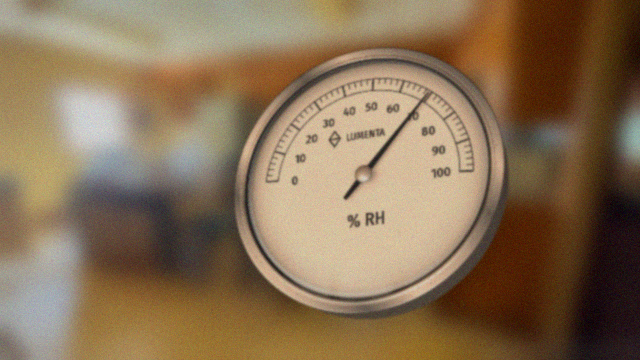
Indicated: 70 (%)
